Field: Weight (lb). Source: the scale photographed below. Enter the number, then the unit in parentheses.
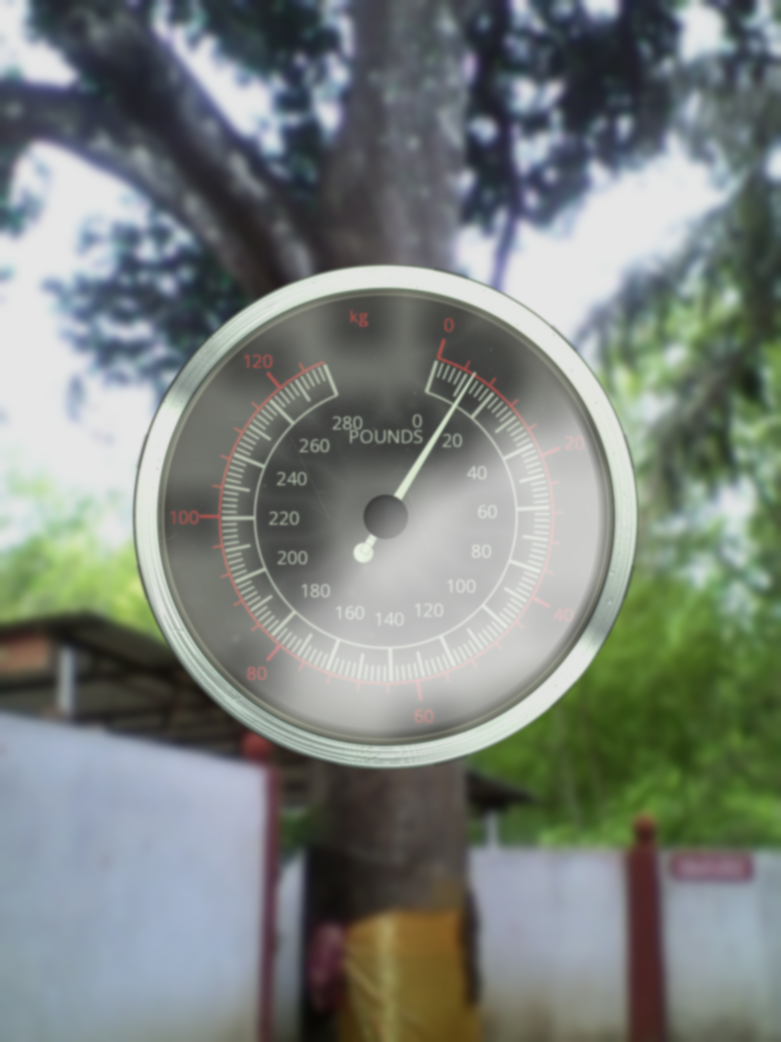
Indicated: 12 (lb)
